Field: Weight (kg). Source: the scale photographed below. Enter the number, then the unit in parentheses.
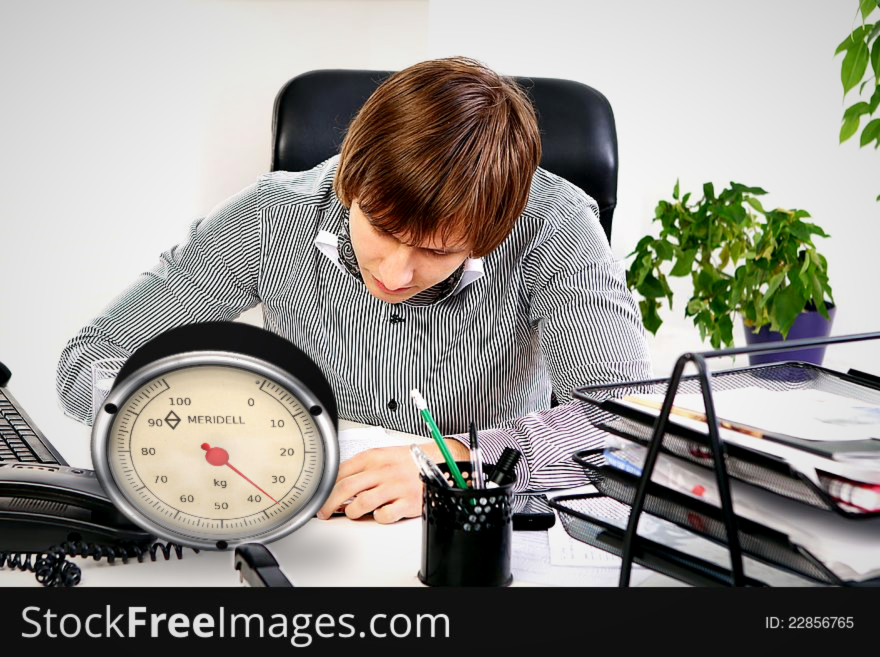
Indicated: 35 (kg)
